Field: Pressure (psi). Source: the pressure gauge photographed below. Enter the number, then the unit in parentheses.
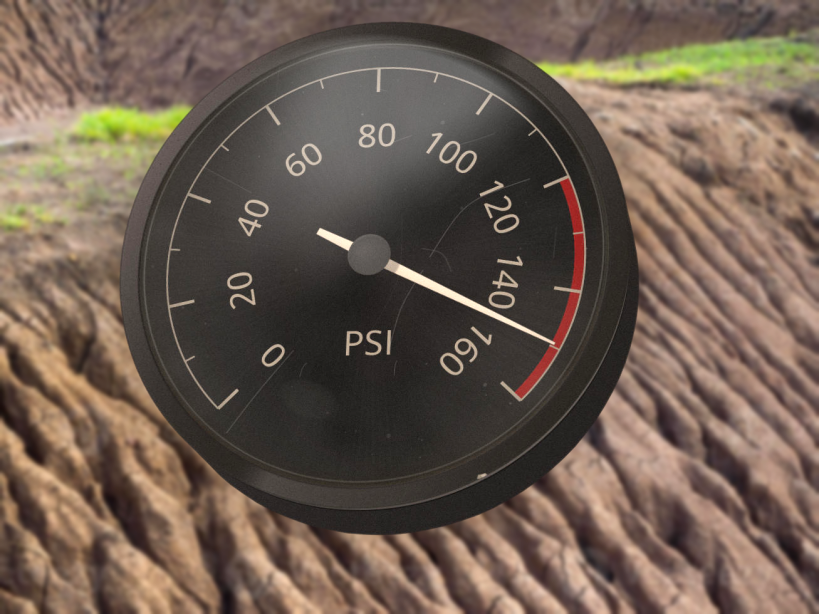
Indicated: 150 (psi)
